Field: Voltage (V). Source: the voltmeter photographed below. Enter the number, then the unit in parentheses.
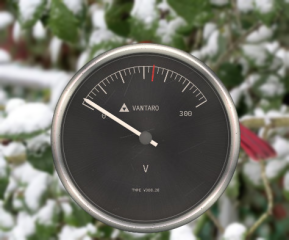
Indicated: 10 (V)
